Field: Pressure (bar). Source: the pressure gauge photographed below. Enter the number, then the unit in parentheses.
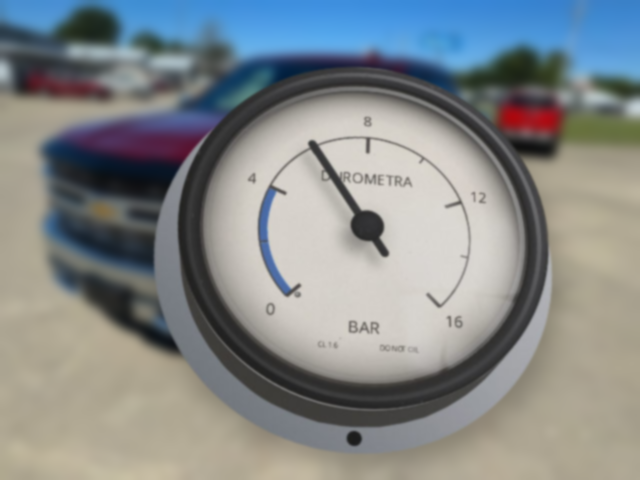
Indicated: 6 (bar)
